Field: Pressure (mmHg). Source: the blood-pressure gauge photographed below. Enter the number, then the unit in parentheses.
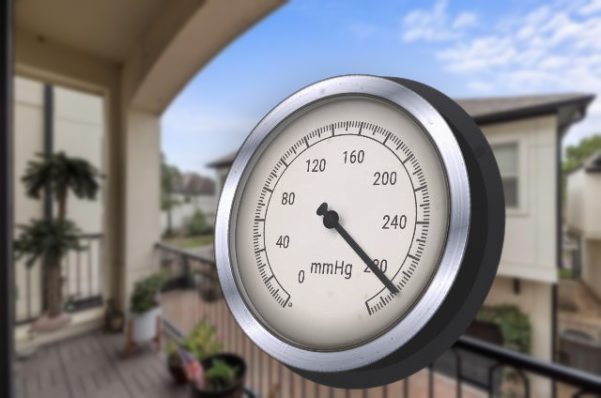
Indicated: 280 (mmHg)
